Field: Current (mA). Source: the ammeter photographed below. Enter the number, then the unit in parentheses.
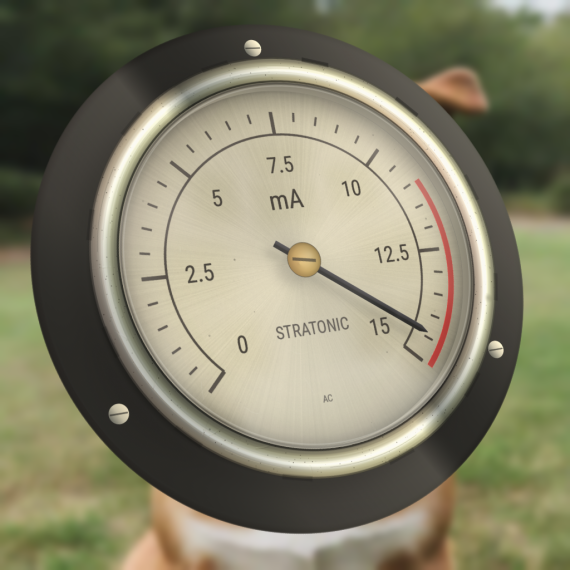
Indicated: 14.5 (mA)
